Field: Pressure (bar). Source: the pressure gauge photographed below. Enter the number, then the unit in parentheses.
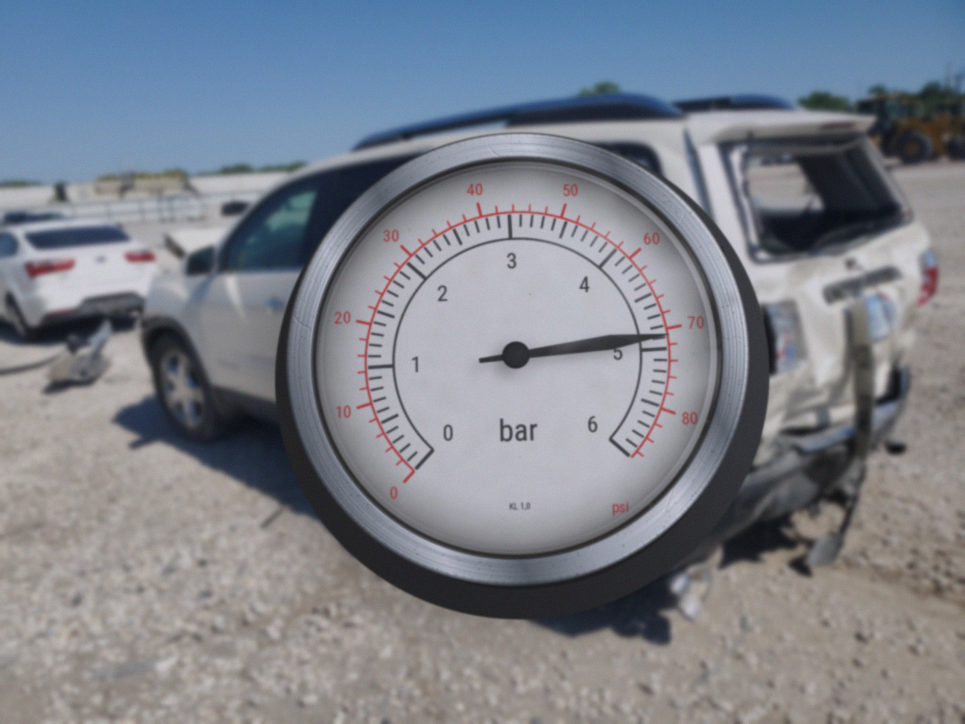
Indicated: 4.9 (bar)
